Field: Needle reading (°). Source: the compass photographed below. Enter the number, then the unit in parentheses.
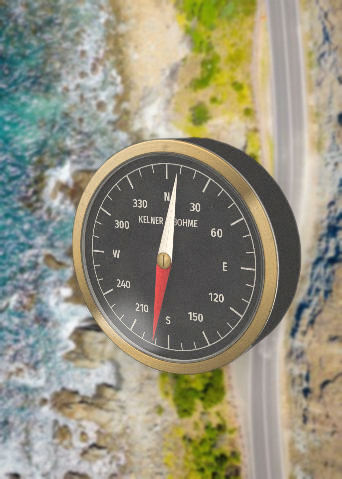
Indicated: 190 (°)
